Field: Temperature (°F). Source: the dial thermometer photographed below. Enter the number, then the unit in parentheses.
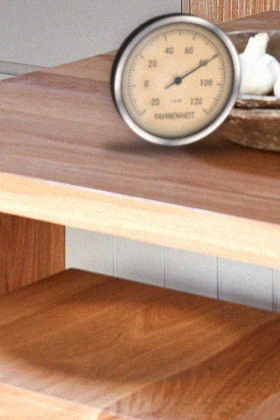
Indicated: 80 (°F)
